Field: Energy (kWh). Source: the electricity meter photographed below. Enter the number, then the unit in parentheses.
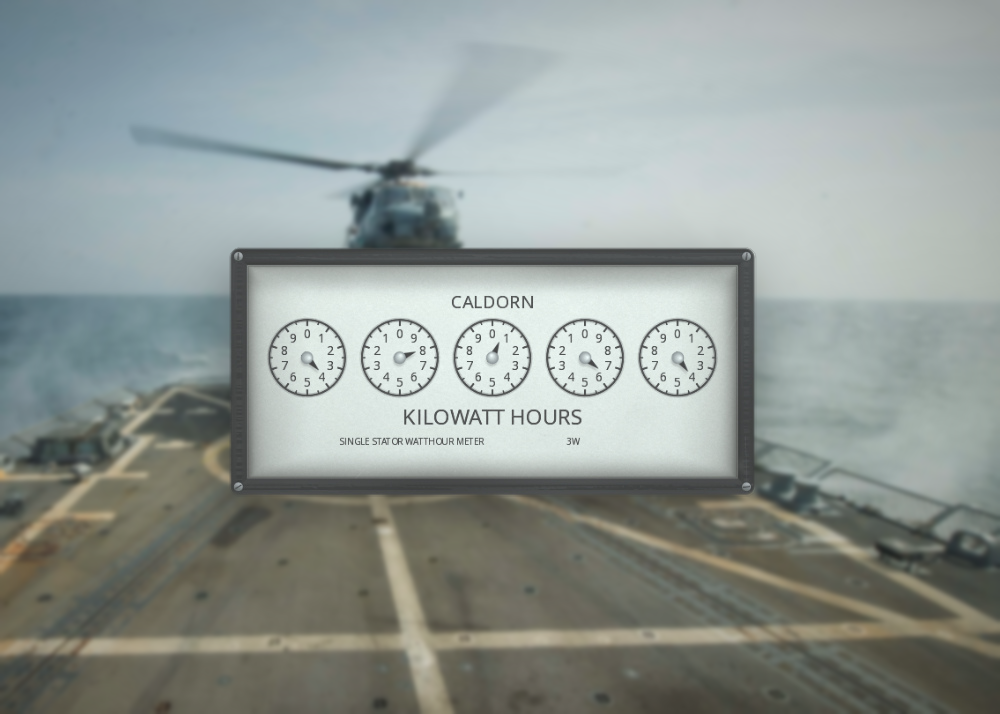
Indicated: 38064 (kWh)
